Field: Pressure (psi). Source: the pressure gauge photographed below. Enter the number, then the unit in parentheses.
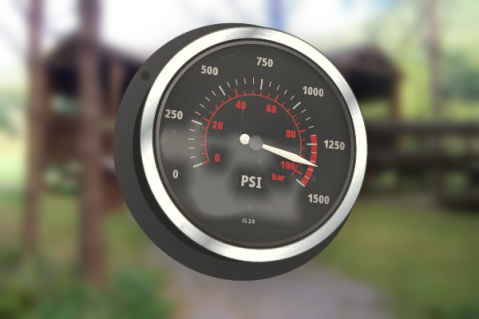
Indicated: 1375 (psi)
